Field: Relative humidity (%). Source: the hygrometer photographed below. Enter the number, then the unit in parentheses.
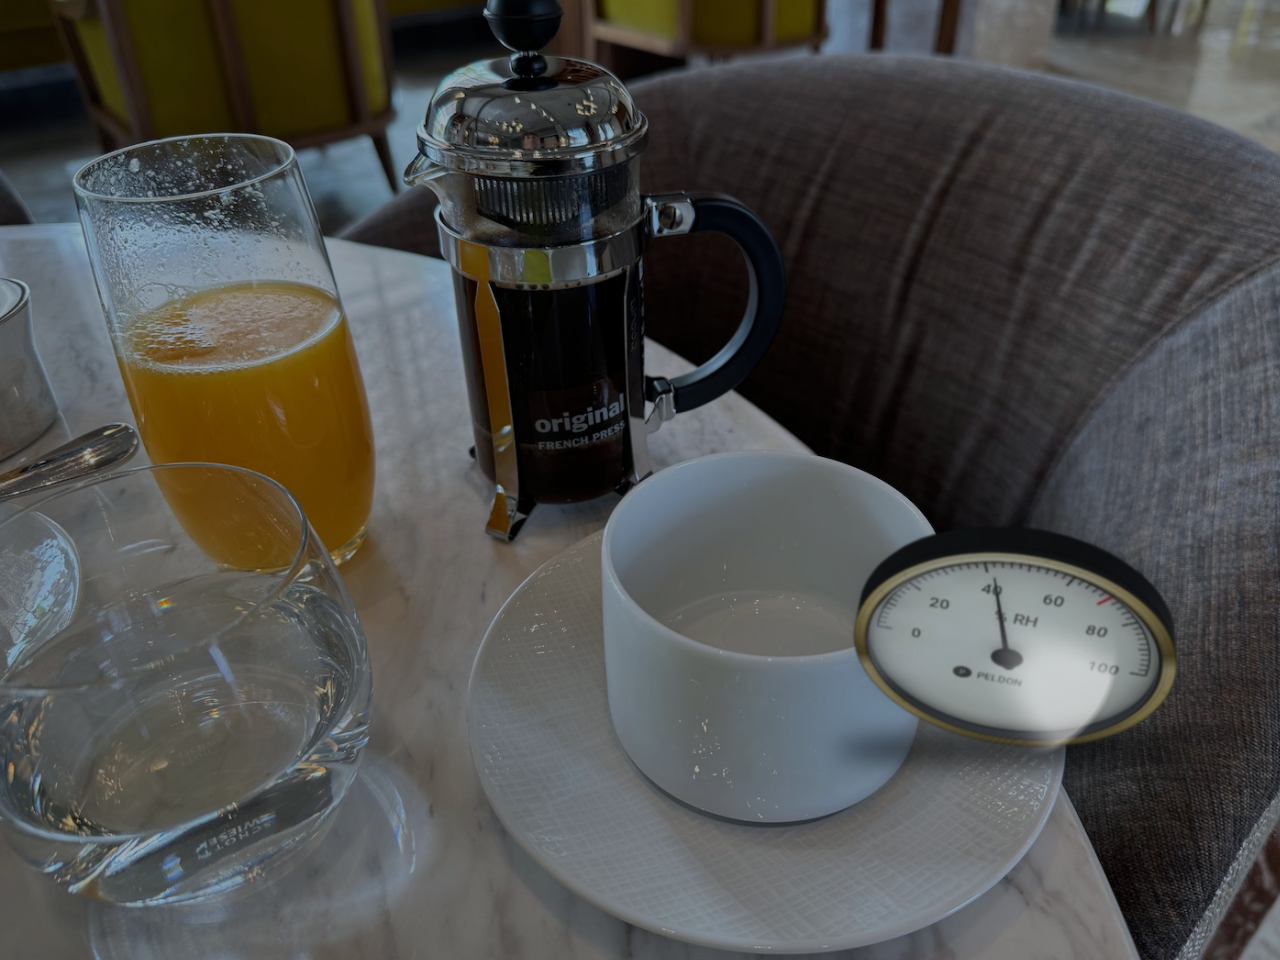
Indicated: 42 (%)
